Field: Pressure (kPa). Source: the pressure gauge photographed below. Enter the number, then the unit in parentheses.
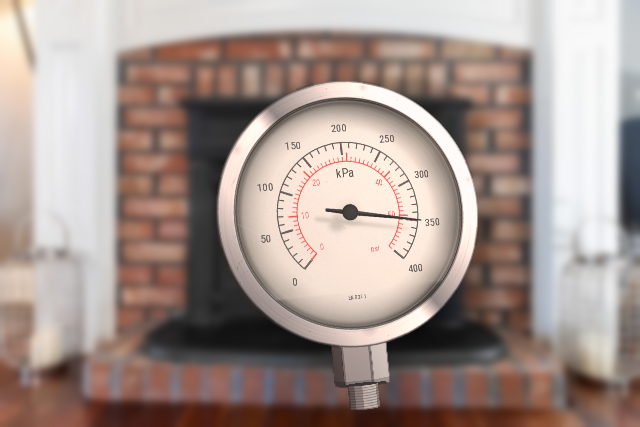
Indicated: 350 (kPa)
